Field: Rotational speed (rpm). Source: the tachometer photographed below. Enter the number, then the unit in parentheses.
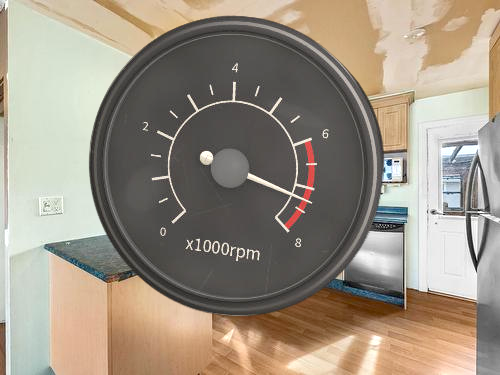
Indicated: 7250 (rpm)
